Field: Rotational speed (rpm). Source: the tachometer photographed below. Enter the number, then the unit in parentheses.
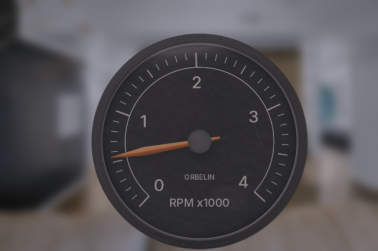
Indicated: 550 (rpm)
